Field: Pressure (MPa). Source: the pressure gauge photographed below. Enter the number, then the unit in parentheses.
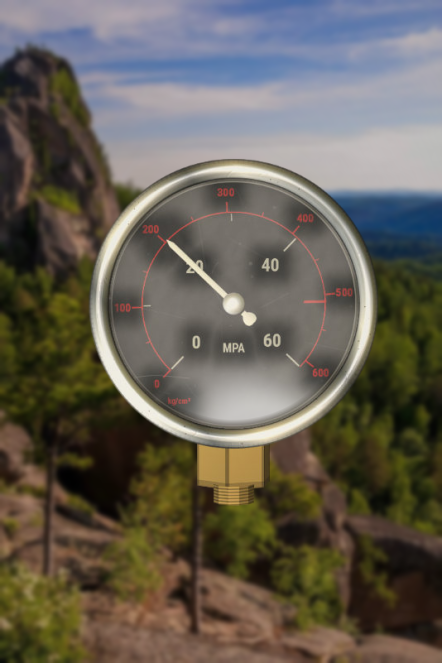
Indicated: 20 (MPa)
